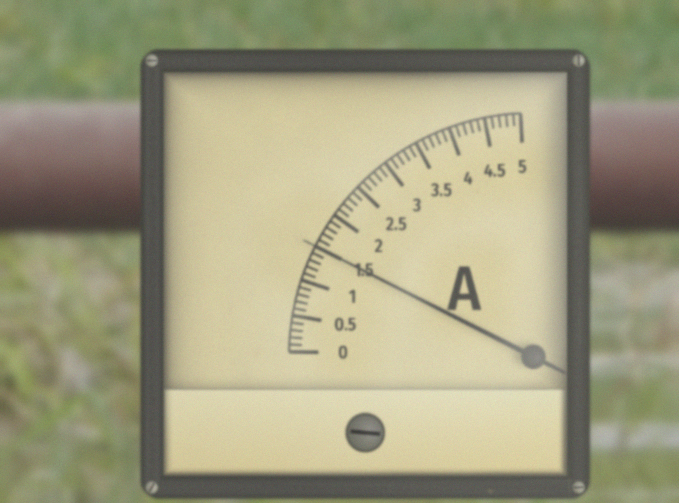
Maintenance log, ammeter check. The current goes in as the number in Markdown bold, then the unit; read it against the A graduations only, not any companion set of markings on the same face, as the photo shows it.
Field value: **1.5** A
